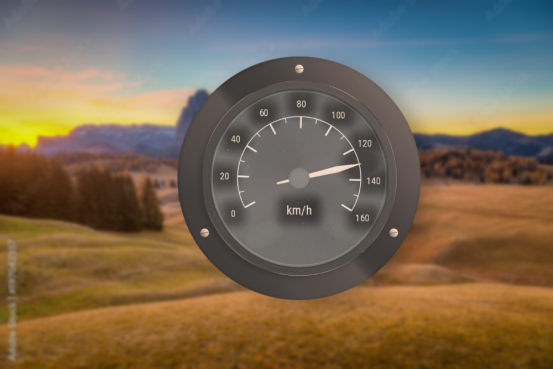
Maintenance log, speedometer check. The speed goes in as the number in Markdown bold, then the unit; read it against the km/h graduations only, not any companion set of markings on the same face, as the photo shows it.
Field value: **130** km/h
